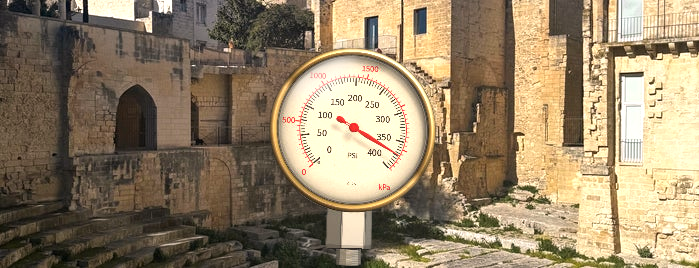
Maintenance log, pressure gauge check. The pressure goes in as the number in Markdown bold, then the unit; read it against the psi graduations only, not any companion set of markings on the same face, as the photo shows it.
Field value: **375** psi
